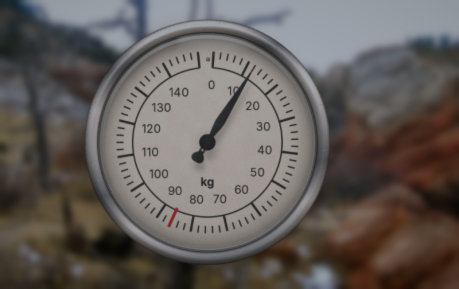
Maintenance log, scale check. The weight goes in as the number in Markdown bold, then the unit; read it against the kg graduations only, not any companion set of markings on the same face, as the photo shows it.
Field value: **12** kg
